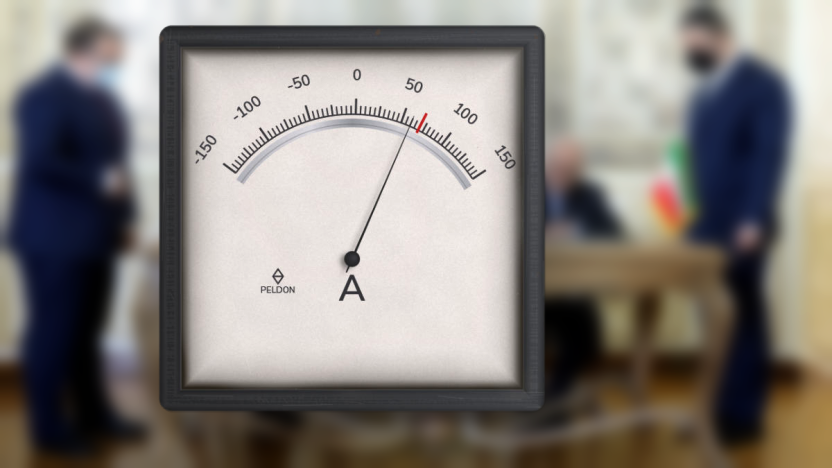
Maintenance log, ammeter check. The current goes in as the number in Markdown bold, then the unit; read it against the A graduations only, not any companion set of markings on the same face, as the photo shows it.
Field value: **60** A
